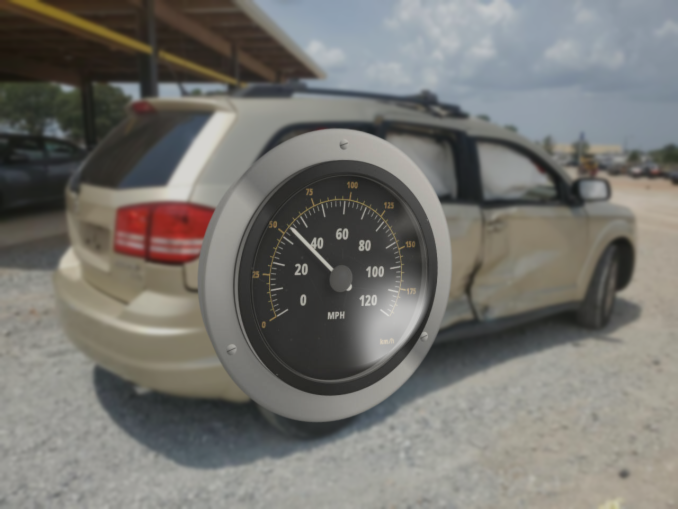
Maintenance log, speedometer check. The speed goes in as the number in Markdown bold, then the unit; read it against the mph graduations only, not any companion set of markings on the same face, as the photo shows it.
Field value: **34** mph
